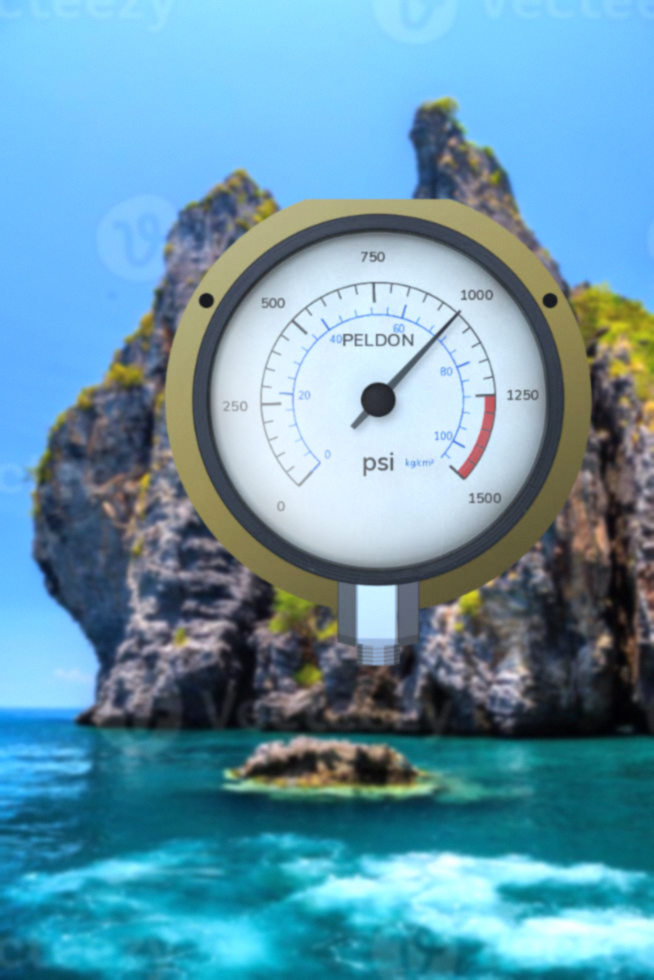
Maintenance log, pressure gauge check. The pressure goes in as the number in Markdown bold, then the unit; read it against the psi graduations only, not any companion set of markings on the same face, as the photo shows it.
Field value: **1000** psi
